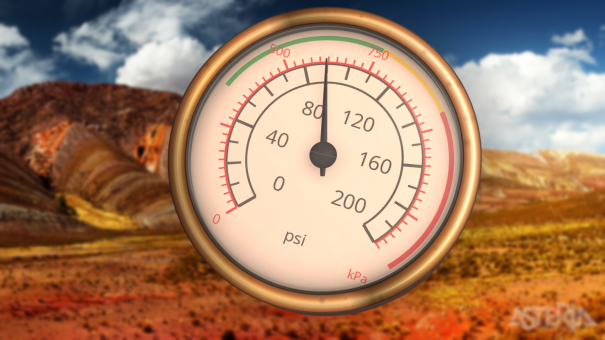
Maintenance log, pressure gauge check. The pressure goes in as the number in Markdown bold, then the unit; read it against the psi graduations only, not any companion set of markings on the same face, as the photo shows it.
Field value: **90** psi
